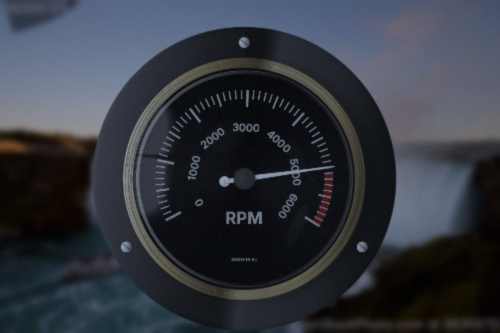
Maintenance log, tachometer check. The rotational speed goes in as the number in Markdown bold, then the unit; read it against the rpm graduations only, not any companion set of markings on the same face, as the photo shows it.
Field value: **5000** rpm
